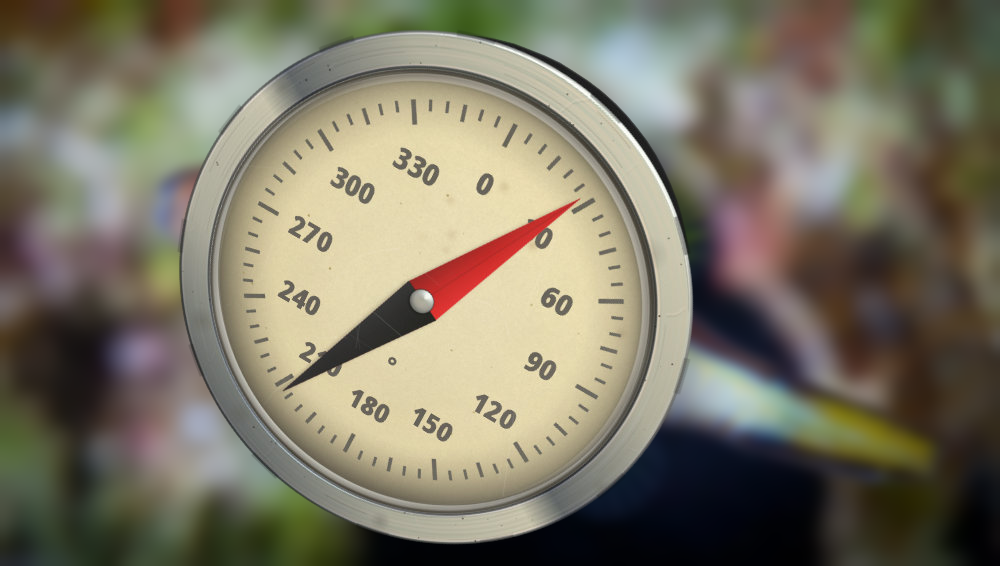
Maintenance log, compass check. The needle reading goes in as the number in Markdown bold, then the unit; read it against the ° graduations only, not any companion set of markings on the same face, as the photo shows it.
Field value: **27.5** °
